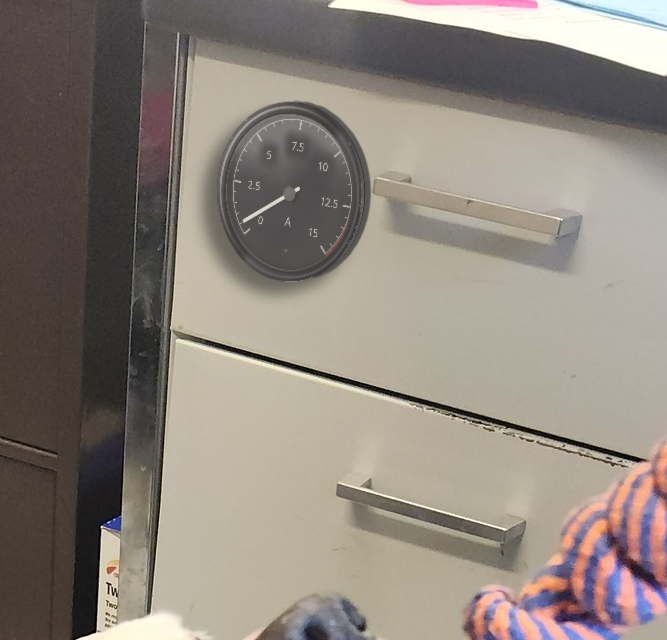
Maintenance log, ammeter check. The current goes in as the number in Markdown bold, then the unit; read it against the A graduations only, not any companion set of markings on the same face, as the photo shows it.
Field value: **0.5** A
